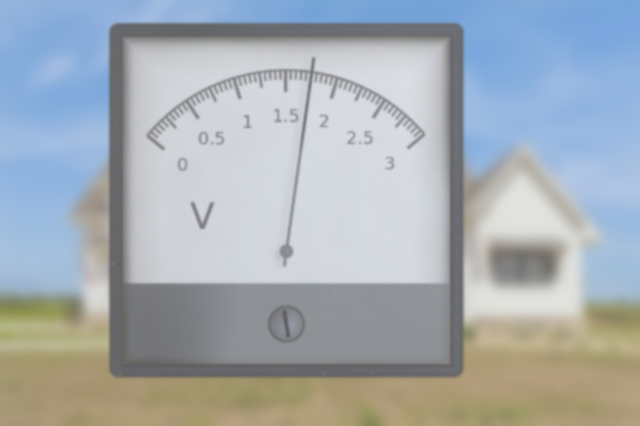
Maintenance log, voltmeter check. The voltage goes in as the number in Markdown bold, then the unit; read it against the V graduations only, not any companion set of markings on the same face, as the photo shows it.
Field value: **1.75** V
